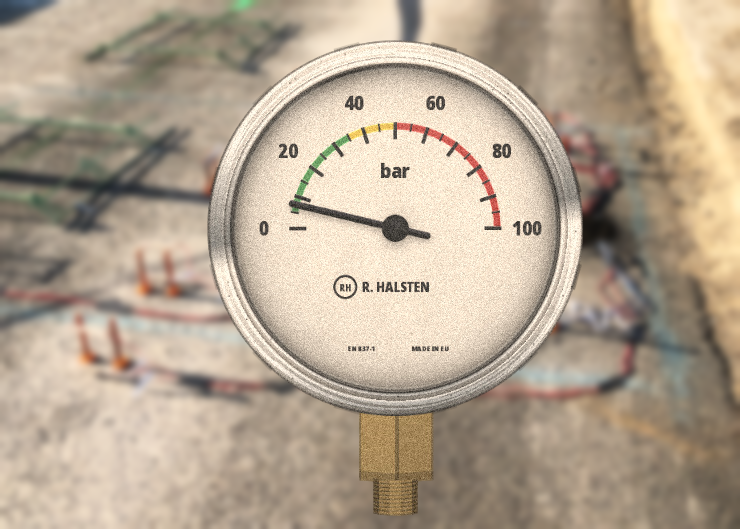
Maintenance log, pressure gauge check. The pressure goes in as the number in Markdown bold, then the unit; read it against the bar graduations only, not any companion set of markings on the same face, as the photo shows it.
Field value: **7.5** bar
